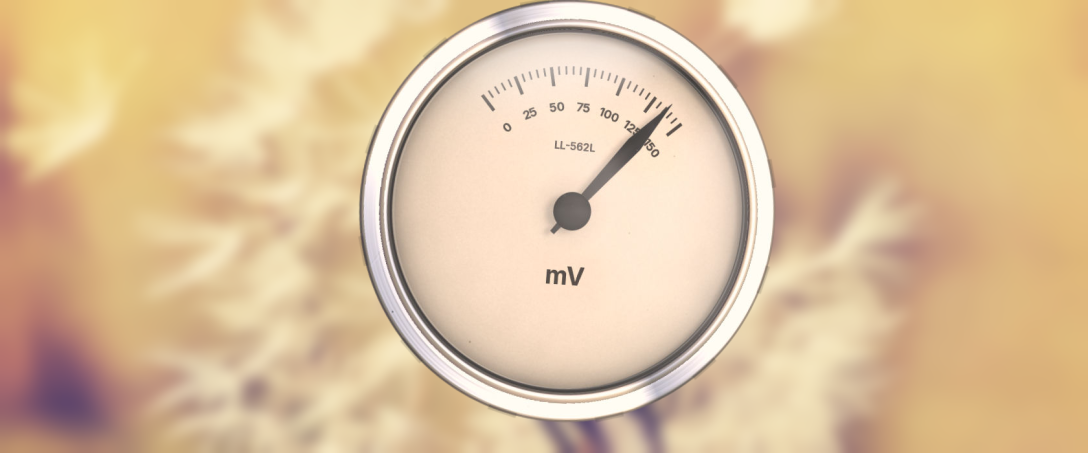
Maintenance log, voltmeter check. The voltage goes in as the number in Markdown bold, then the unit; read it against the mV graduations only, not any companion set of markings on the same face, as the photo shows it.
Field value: **135** mV
